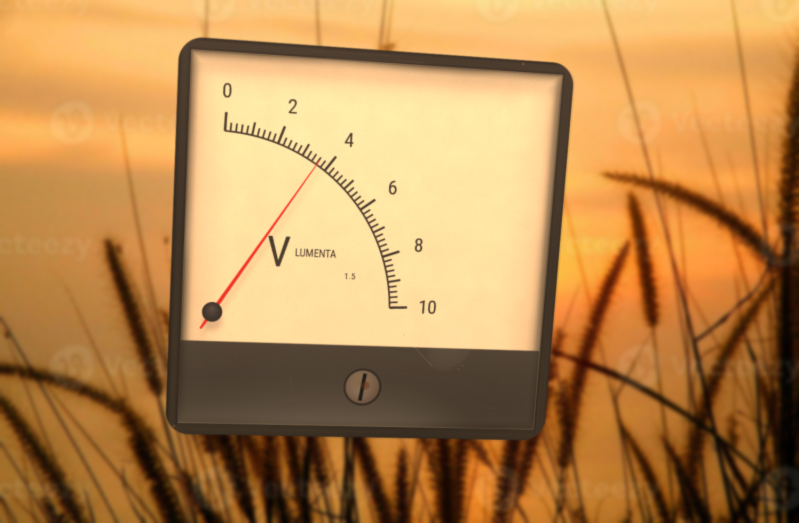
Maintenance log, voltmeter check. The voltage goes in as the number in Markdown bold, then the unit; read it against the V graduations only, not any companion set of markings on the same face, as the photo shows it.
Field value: **3.6** V
